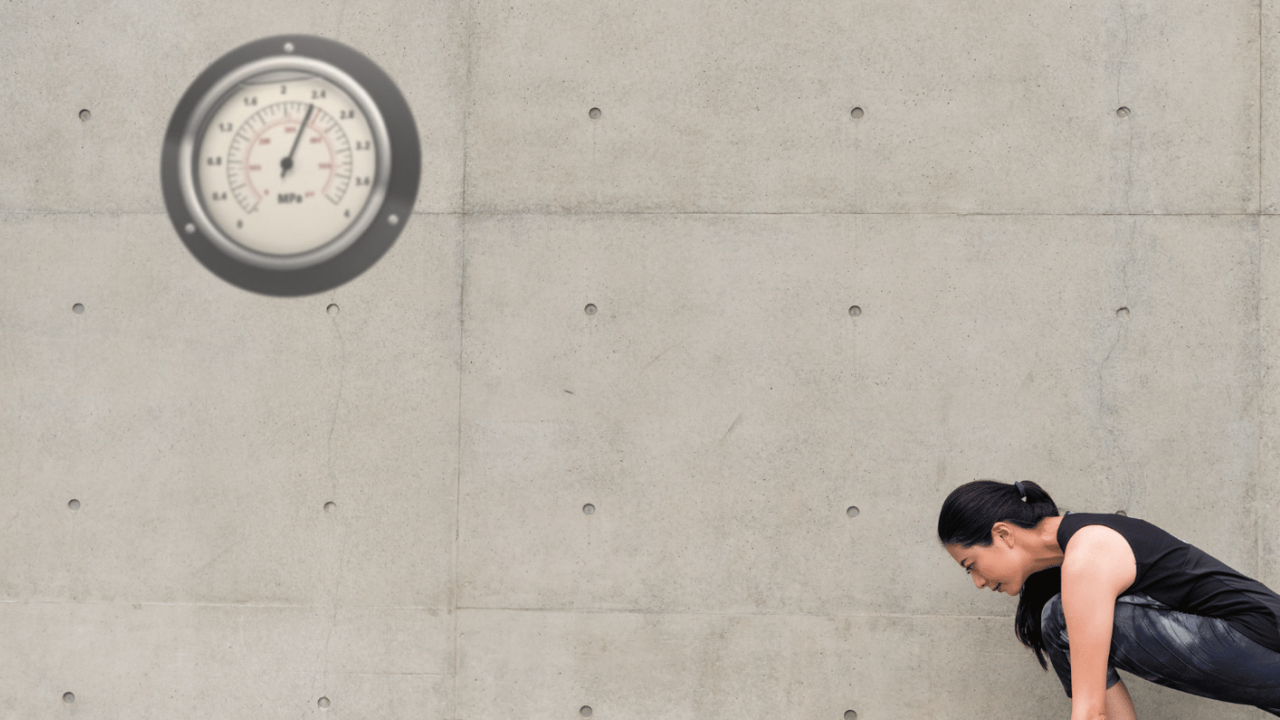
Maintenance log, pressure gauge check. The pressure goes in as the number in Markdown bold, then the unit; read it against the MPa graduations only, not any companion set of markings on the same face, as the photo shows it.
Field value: **2.4** MPa
